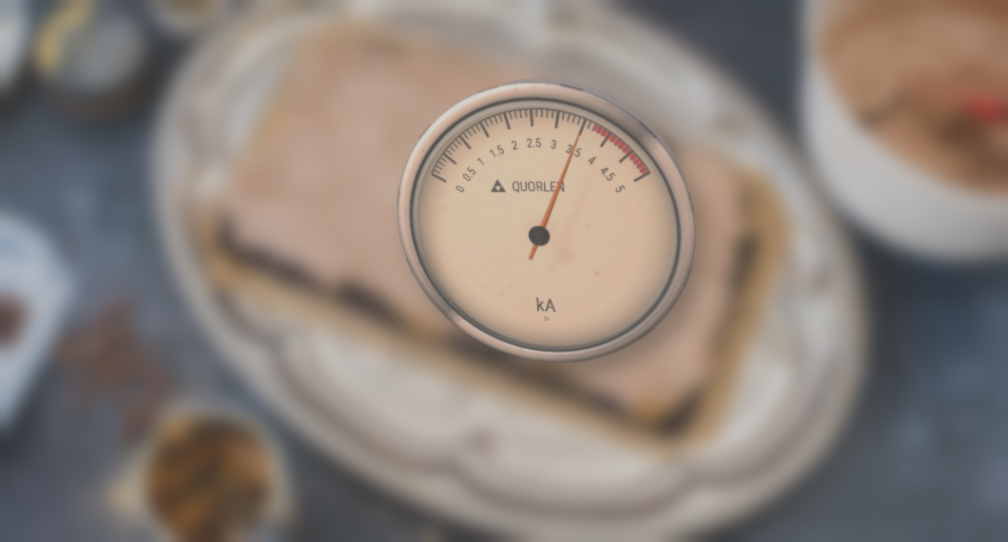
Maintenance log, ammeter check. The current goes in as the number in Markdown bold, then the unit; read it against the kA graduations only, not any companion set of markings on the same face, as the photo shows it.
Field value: **3.5** kA
